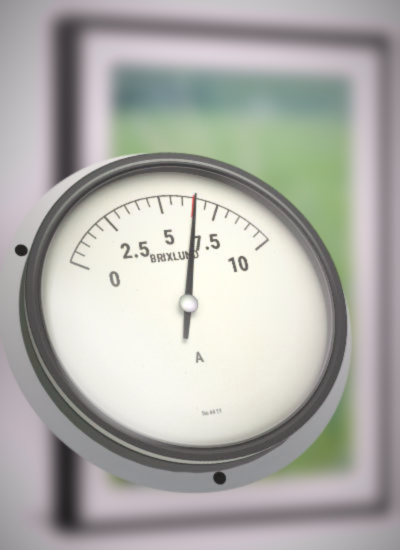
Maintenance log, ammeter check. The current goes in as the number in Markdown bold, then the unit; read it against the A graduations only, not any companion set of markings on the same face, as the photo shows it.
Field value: **6.5** A
